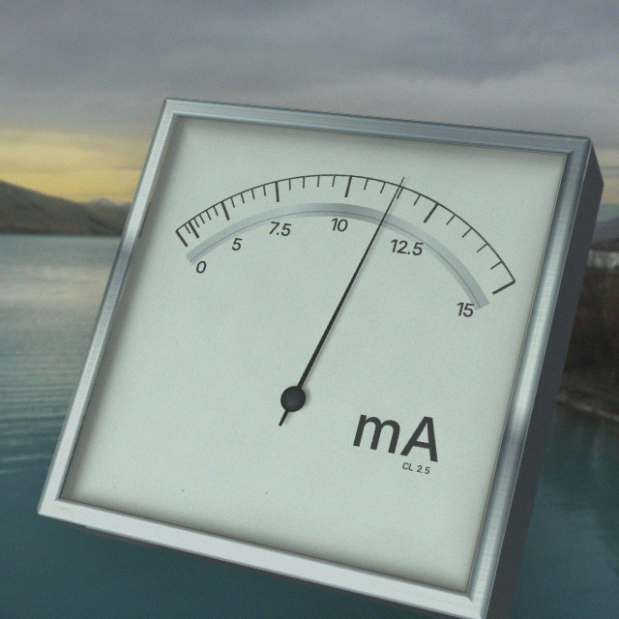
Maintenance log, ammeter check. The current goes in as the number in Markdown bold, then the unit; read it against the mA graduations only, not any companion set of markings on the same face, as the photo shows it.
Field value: **11.5** mA
